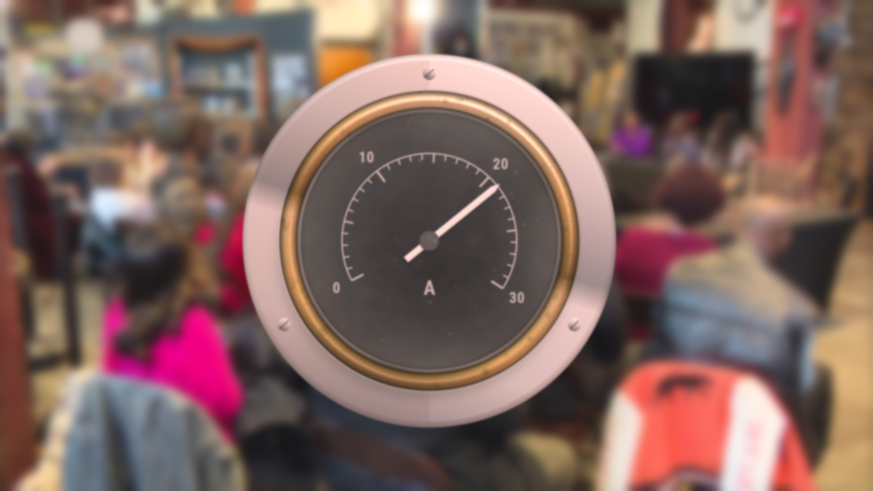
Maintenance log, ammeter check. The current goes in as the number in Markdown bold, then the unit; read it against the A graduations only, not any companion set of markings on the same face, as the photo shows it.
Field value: **21** A
